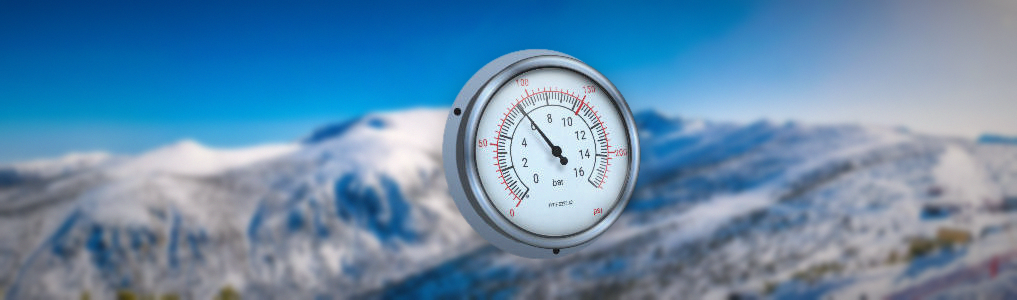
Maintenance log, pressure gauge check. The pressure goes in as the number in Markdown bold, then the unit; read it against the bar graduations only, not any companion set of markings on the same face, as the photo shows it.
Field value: **6** bar
